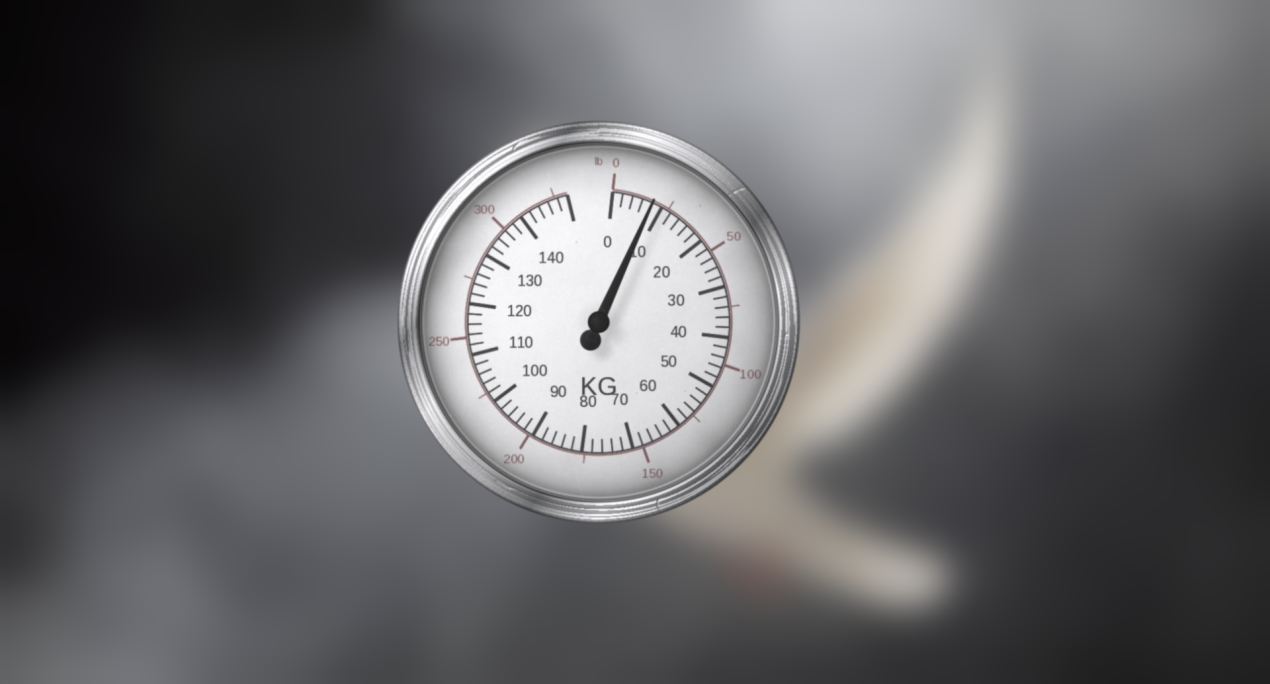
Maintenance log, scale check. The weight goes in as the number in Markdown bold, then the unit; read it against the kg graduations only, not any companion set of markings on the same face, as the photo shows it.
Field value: **8** kg
